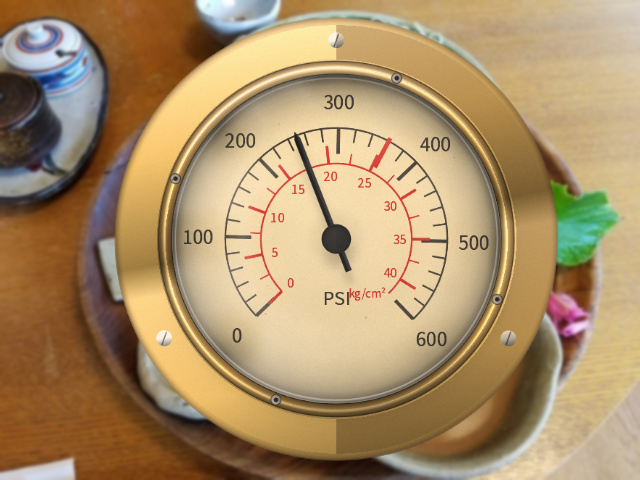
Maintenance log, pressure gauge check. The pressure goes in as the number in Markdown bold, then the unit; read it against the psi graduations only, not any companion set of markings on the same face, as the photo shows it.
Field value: **250** psi
